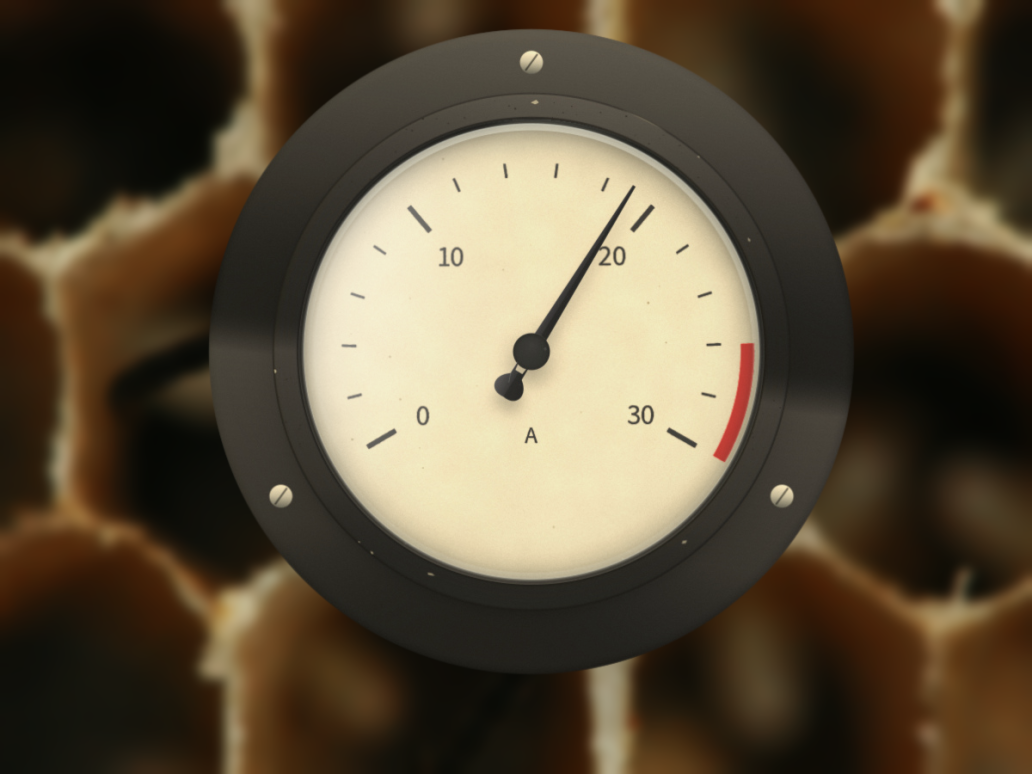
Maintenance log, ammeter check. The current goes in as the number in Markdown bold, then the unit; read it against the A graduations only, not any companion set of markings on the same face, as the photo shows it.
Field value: **19** A
